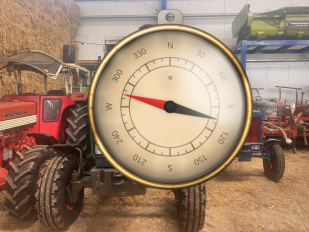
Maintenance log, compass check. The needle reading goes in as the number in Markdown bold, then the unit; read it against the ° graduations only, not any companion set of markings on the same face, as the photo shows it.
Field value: **285** °
